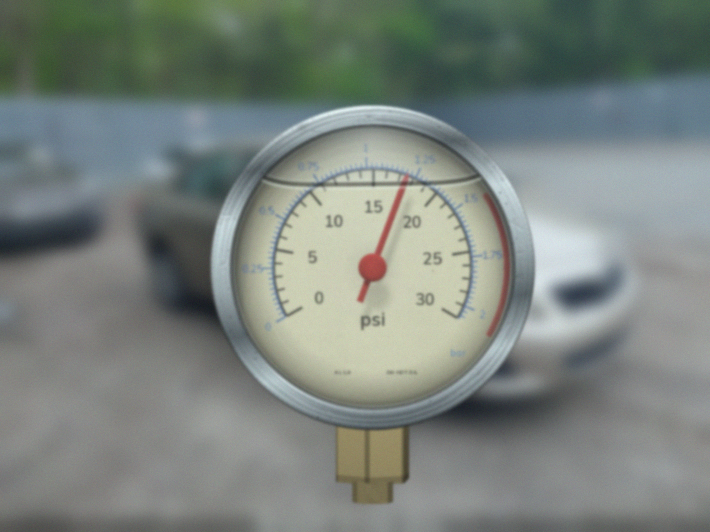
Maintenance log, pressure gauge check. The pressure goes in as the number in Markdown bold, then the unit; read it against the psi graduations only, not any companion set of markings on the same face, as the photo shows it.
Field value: **17.5** psi
